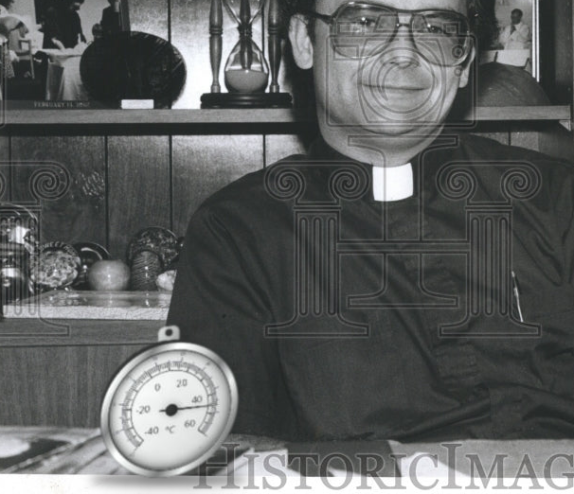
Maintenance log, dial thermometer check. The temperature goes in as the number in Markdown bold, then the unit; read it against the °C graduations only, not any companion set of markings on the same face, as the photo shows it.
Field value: **45** °C
